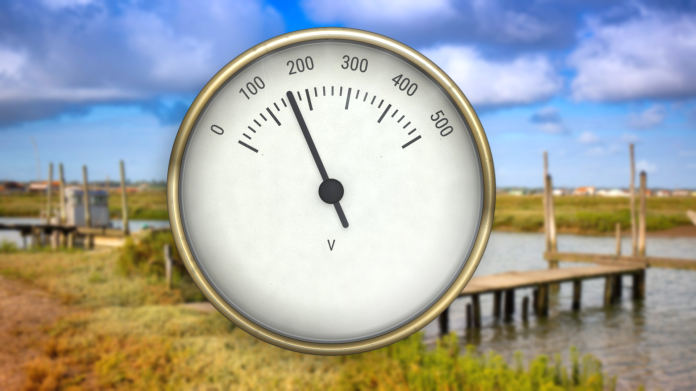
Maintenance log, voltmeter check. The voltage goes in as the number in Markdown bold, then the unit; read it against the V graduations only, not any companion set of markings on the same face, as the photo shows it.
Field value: **160** V
